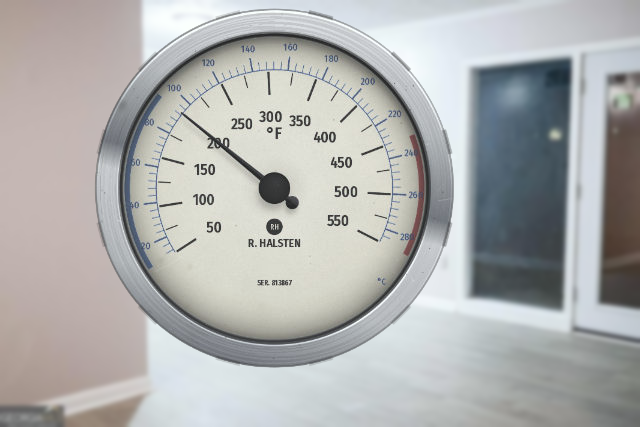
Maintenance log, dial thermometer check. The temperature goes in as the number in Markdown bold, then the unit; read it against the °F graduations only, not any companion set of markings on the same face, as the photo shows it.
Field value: **200** °F
